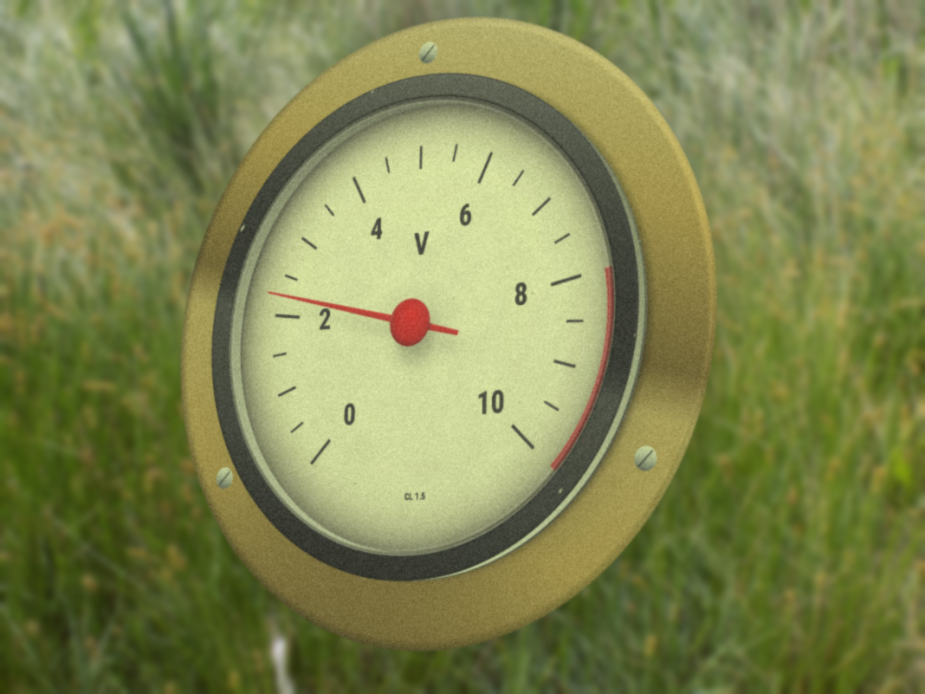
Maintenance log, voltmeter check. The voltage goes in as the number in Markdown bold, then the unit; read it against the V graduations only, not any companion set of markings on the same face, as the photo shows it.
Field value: **2.25** V
